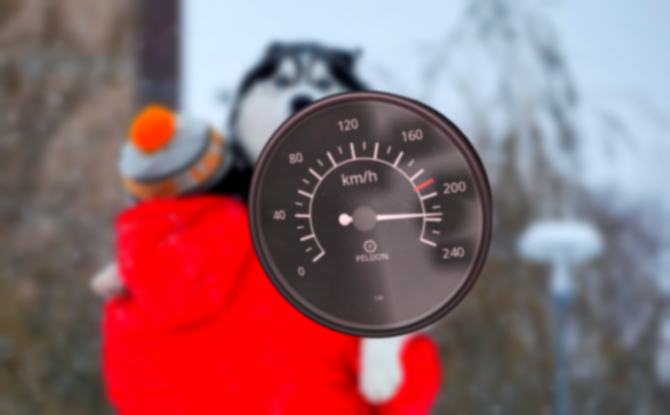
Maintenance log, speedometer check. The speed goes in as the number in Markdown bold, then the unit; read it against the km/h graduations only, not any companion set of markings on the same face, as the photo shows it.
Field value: **215** km/h
